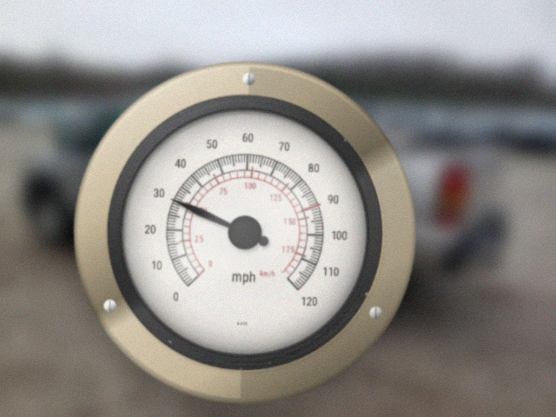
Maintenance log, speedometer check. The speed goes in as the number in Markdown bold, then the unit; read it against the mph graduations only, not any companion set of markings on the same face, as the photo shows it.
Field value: **30** mph
